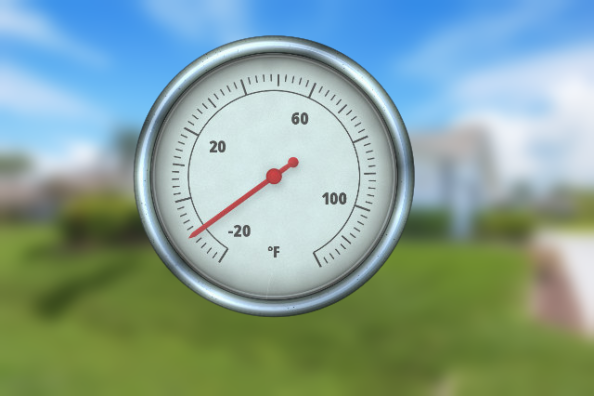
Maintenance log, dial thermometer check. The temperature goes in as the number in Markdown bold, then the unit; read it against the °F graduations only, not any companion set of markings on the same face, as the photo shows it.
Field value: **-10** °F
